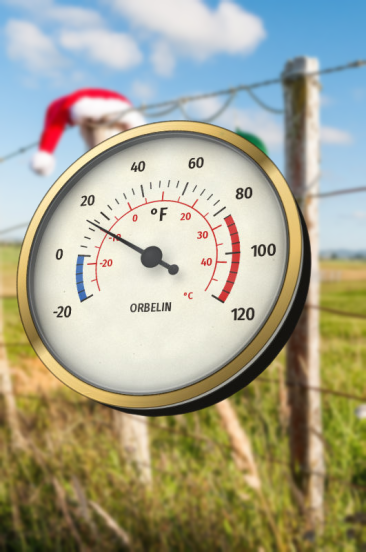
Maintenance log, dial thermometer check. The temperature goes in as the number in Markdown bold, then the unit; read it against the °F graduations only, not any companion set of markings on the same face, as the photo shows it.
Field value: **14** °F
